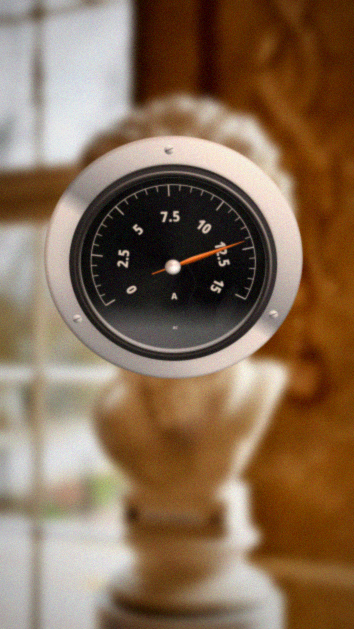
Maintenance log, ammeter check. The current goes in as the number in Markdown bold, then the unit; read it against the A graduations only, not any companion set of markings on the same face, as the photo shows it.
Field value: **12** A
